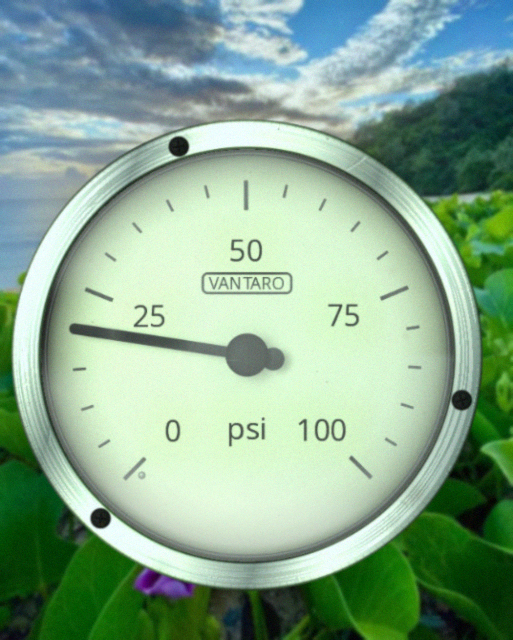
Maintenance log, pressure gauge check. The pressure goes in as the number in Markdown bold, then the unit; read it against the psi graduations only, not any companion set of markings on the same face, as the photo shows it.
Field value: **20** psi
